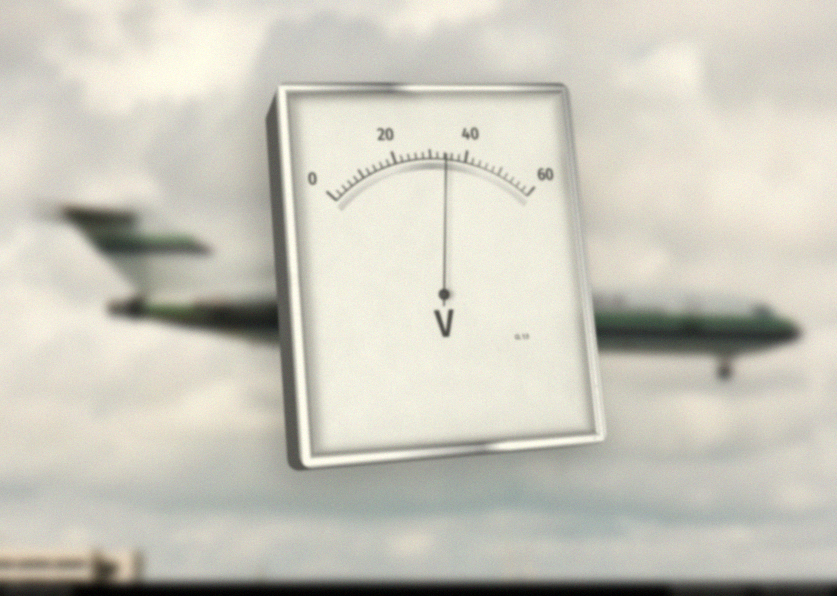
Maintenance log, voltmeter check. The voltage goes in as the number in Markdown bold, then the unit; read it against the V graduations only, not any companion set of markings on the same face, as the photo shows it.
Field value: **34** V
